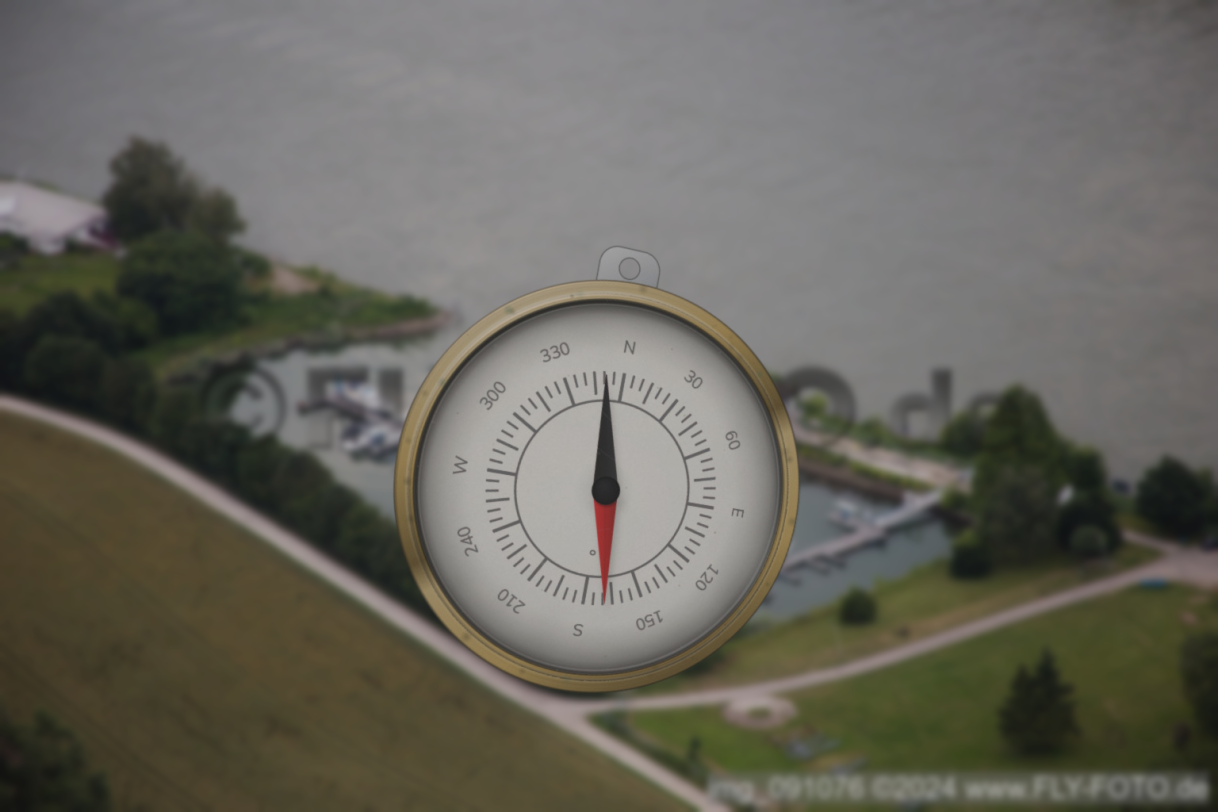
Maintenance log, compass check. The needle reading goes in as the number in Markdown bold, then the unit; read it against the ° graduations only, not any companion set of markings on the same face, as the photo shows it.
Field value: **170** °
